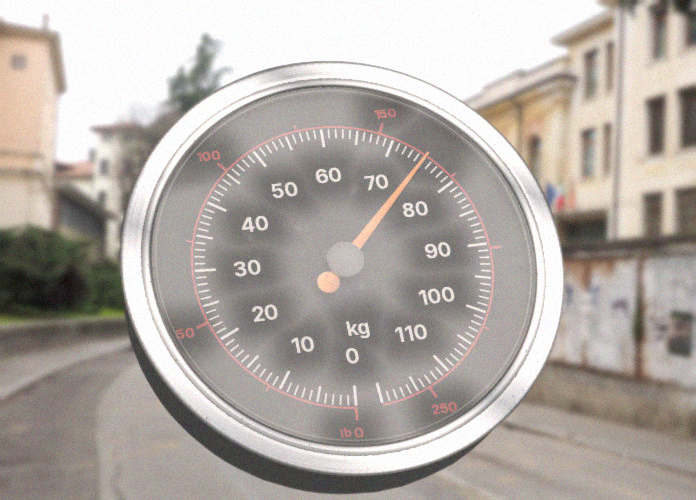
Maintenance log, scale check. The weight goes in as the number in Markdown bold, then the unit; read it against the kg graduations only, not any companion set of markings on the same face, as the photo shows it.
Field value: **75** kg
